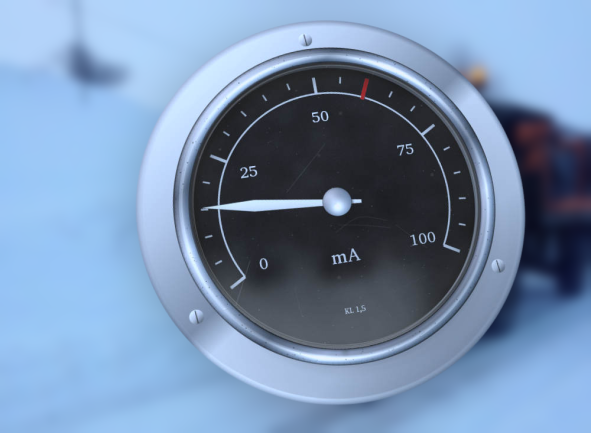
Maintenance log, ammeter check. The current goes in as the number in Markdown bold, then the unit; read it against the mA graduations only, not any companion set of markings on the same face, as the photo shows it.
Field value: **15** mA
